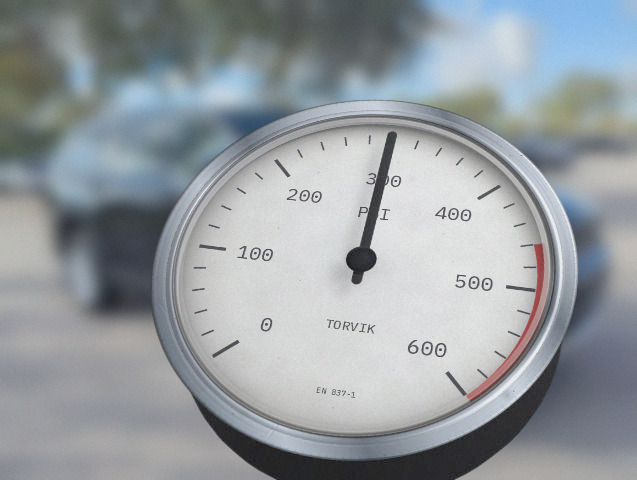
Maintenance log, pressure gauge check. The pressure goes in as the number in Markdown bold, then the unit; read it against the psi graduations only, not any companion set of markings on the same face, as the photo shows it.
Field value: **300** psi
